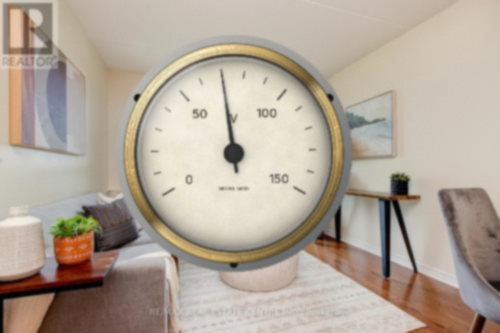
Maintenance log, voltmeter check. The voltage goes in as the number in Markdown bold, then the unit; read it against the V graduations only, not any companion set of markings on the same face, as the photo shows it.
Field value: **70** V
